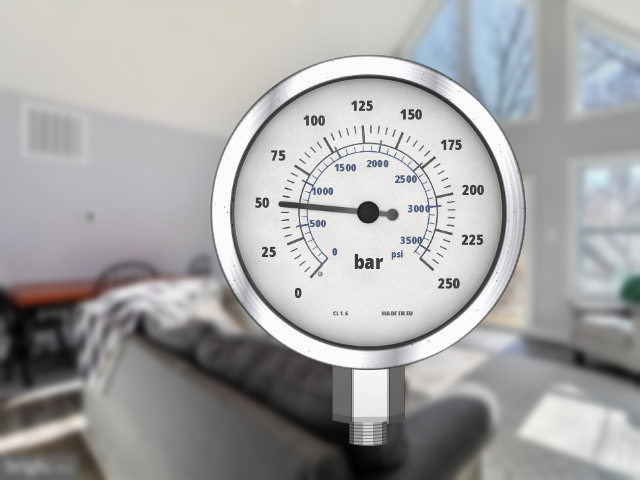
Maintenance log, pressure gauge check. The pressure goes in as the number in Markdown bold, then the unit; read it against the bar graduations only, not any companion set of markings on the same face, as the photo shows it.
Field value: **50** bar
